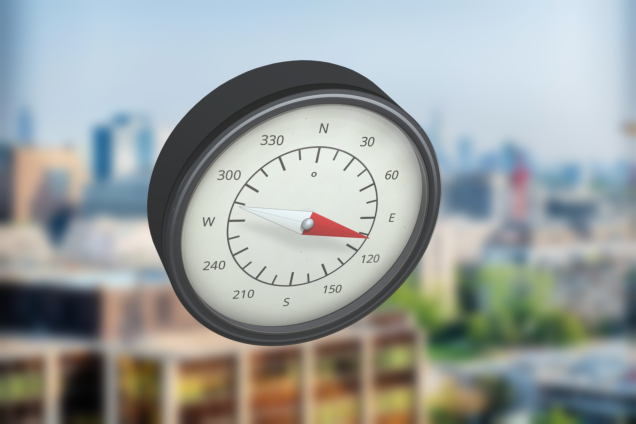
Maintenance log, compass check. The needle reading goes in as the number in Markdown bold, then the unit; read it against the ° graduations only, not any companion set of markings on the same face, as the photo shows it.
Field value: **105** °
